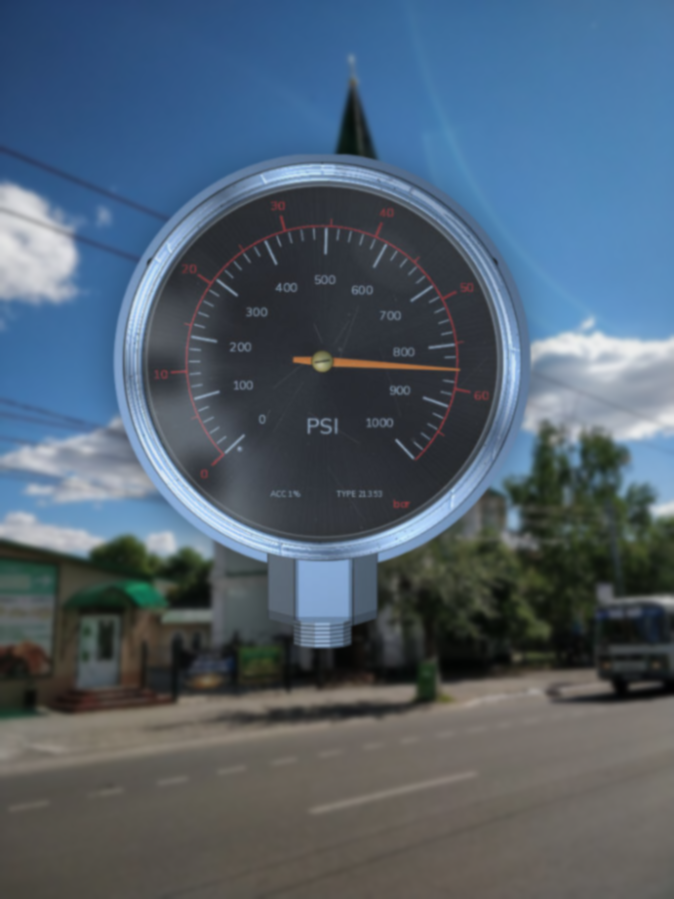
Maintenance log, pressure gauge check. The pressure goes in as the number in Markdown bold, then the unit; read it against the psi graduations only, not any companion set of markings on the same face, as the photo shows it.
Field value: **840** psi
